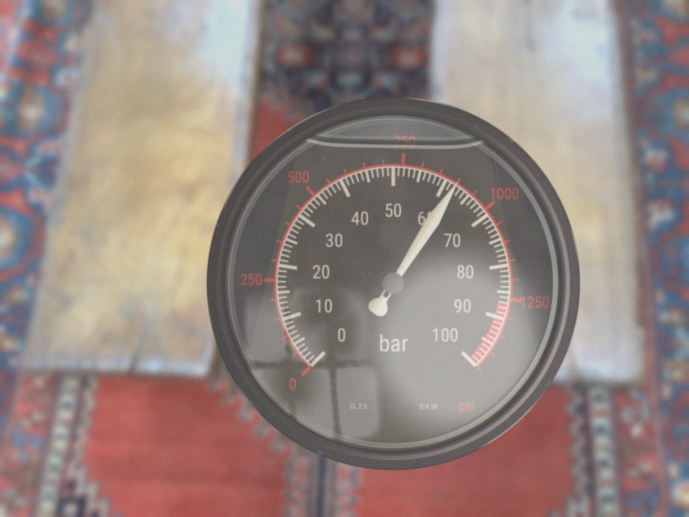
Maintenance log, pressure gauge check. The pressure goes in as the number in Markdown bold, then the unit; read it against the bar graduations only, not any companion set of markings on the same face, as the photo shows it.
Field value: **62** bar
